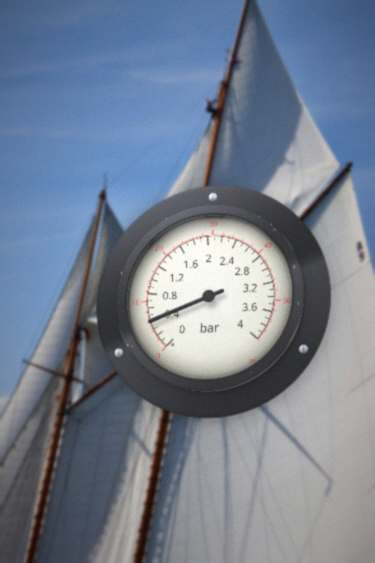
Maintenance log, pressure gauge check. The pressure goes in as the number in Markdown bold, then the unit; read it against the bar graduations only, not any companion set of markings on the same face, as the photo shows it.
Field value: **0.4** bar
